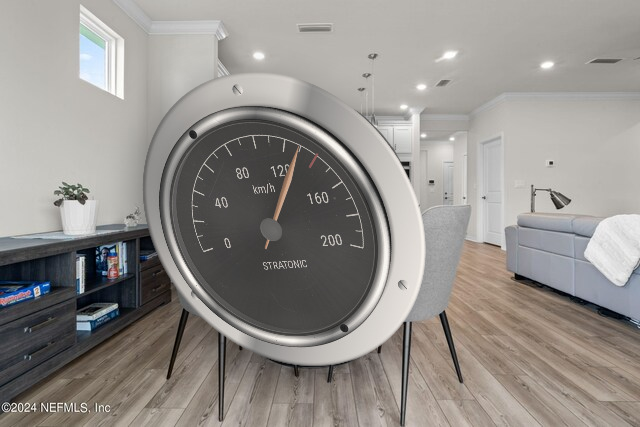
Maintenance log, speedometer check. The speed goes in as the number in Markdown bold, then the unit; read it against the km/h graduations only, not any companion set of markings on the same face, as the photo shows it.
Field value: **130** km/h
